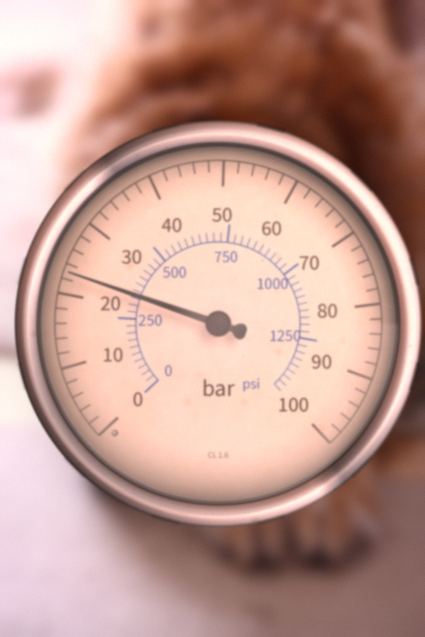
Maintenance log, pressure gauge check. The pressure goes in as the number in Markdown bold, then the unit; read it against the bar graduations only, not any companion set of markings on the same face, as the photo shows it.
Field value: **23** bar
